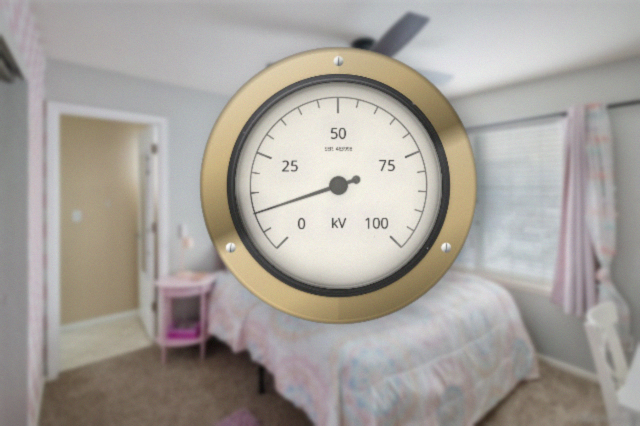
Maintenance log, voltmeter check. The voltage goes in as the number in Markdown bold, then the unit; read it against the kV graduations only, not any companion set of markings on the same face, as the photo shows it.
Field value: **10** kV
